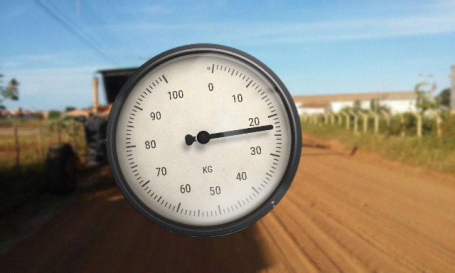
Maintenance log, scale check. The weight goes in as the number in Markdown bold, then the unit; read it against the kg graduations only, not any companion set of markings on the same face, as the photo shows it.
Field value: **23** kg
